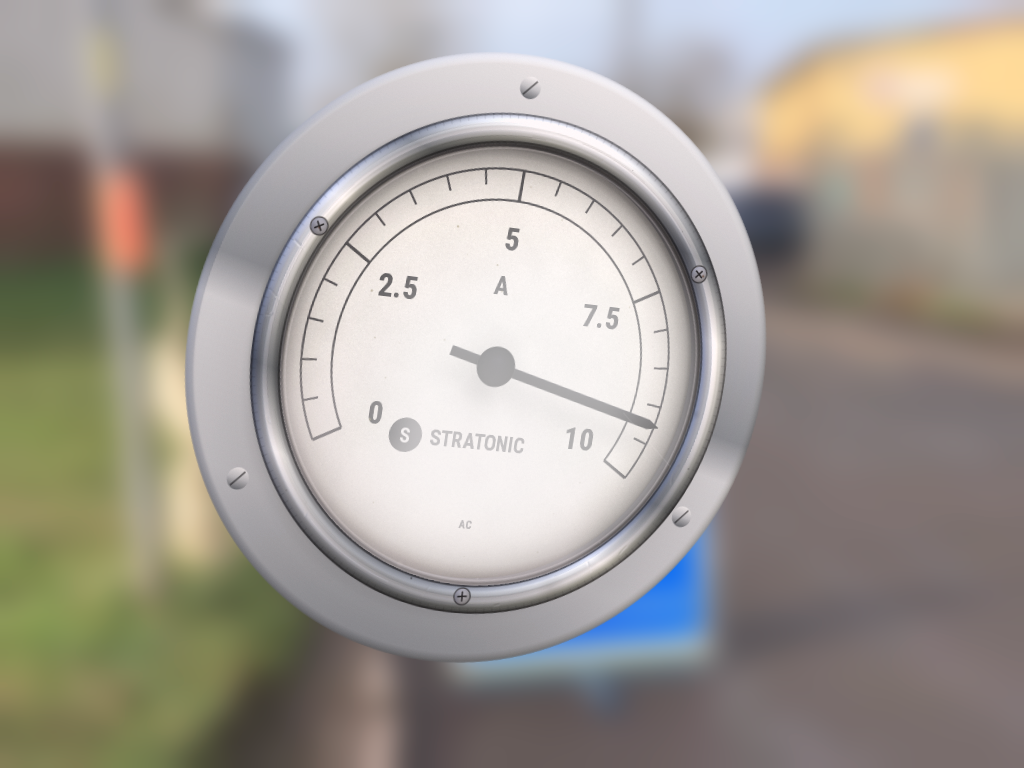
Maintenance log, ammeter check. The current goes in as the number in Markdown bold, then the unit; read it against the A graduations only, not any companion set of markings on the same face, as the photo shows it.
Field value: **9.25** A
